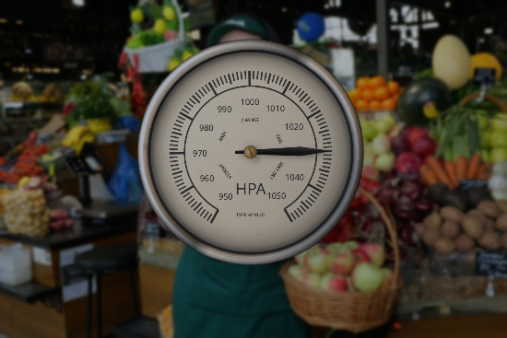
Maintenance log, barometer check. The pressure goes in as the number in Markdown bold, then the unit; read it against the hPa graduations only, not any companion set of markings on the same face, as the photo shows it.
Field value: **1030** hPa
